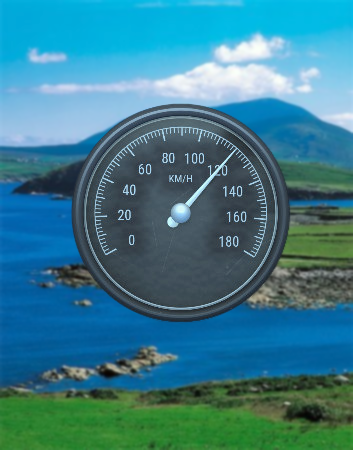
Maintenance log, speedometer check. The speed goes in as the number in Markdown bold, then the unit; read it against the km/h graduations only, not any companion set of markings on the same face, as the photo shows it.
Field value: **120** km/h
